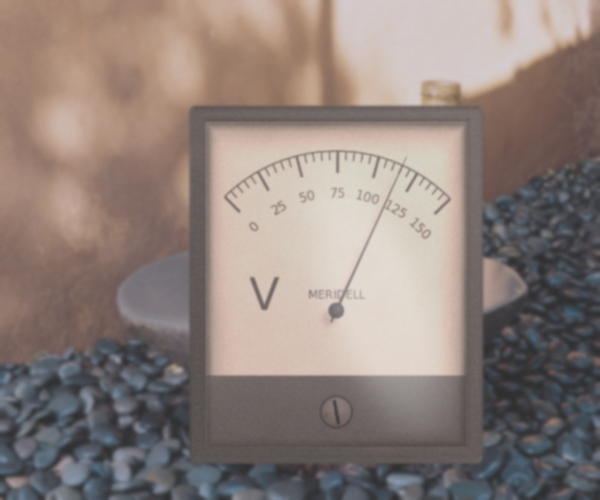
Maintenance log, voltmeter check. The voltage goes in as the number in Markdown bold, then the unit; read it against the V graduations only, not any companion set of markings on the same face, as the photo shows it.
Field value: **115** V
